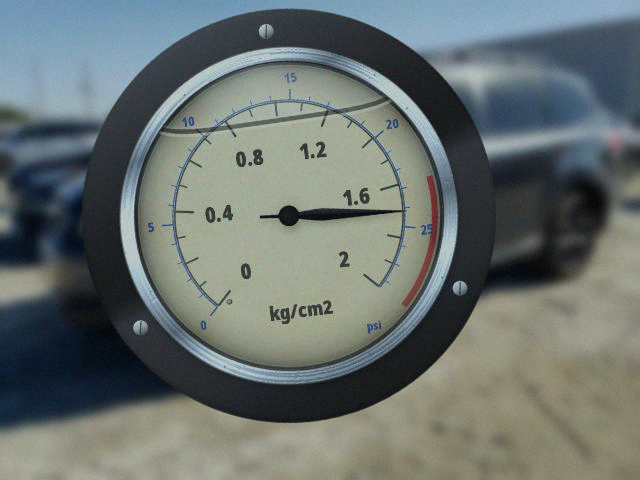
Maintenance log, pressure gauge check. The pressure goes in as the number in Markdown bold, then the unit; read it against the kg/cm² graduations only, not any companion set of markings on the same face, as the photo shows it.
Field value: **1.7** kg/cm²
